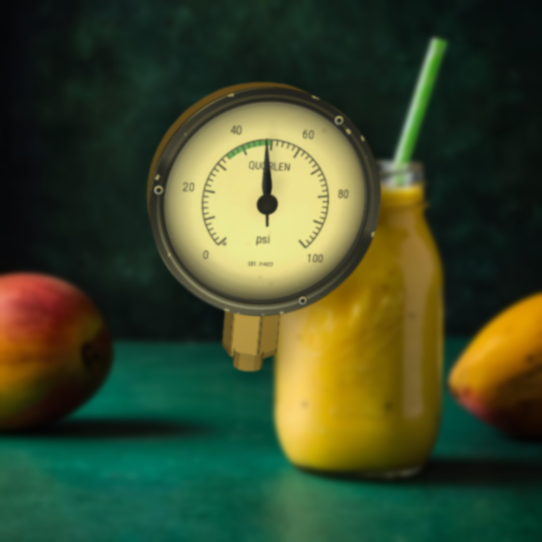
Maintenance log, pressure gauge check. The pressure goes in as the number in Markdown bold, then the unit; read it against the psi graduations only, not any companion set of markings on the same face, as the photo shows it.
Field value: **48** psi
